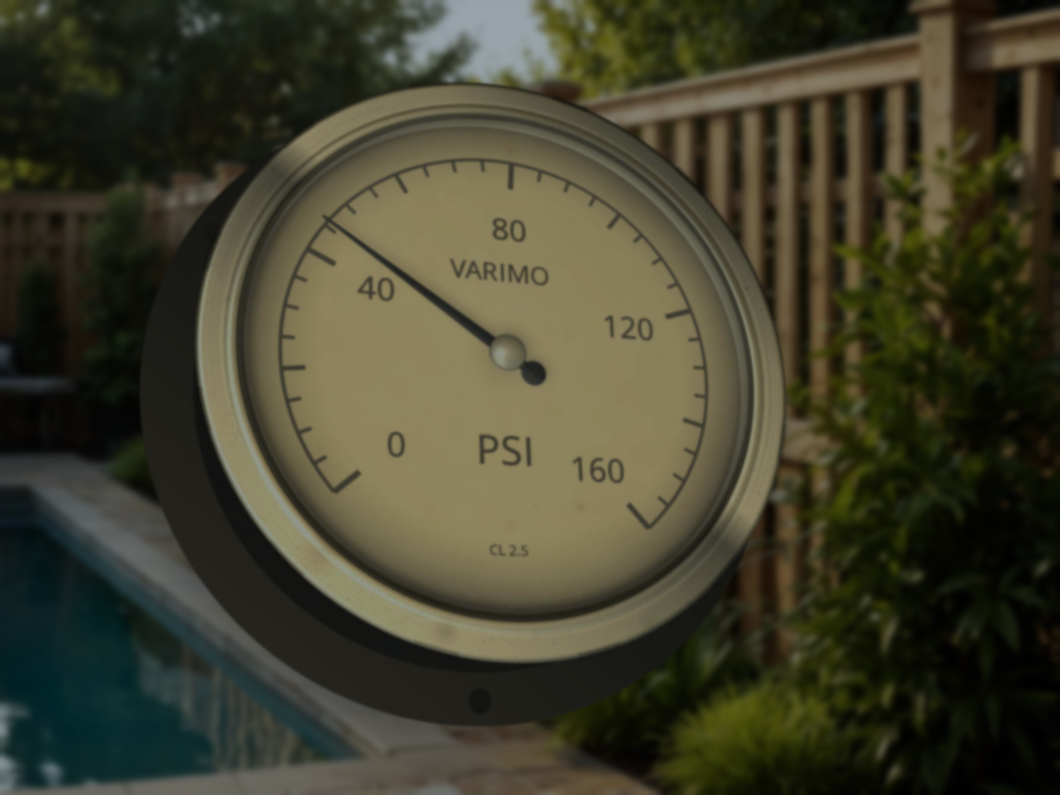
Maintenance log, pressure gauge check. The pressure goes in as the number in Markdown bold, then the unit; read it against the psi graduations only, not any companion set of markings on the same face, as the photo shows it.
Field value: **45** psi
